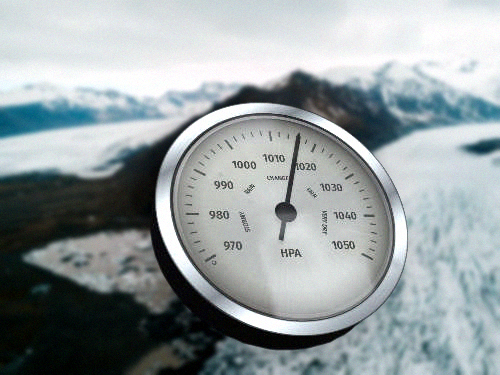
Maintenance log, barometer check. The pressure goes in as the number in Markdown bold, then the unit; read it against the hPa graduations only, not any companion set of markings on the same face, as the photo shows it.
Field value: **1016** hPa
